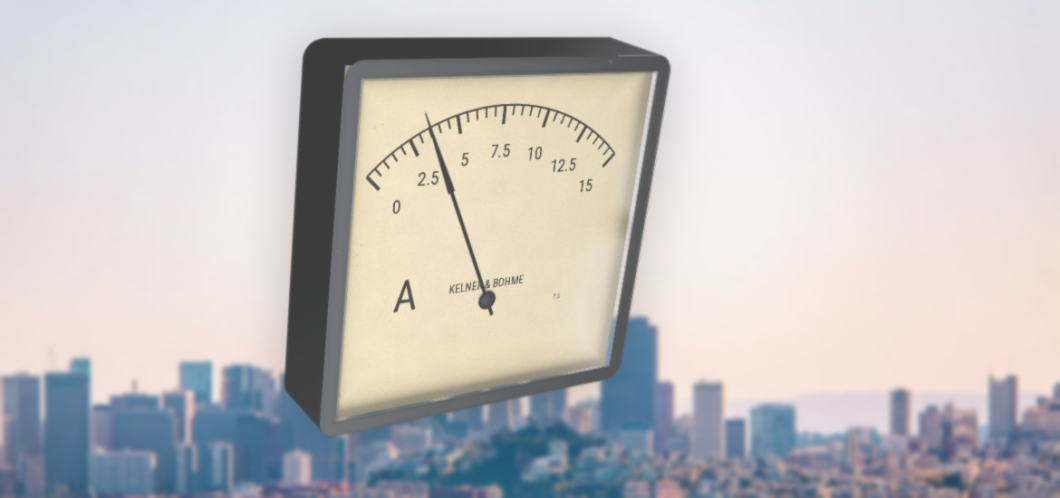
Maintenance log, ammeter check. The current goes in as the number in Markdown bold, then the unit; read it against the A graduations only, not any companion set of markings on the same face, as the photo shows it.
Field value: **3.5** A
